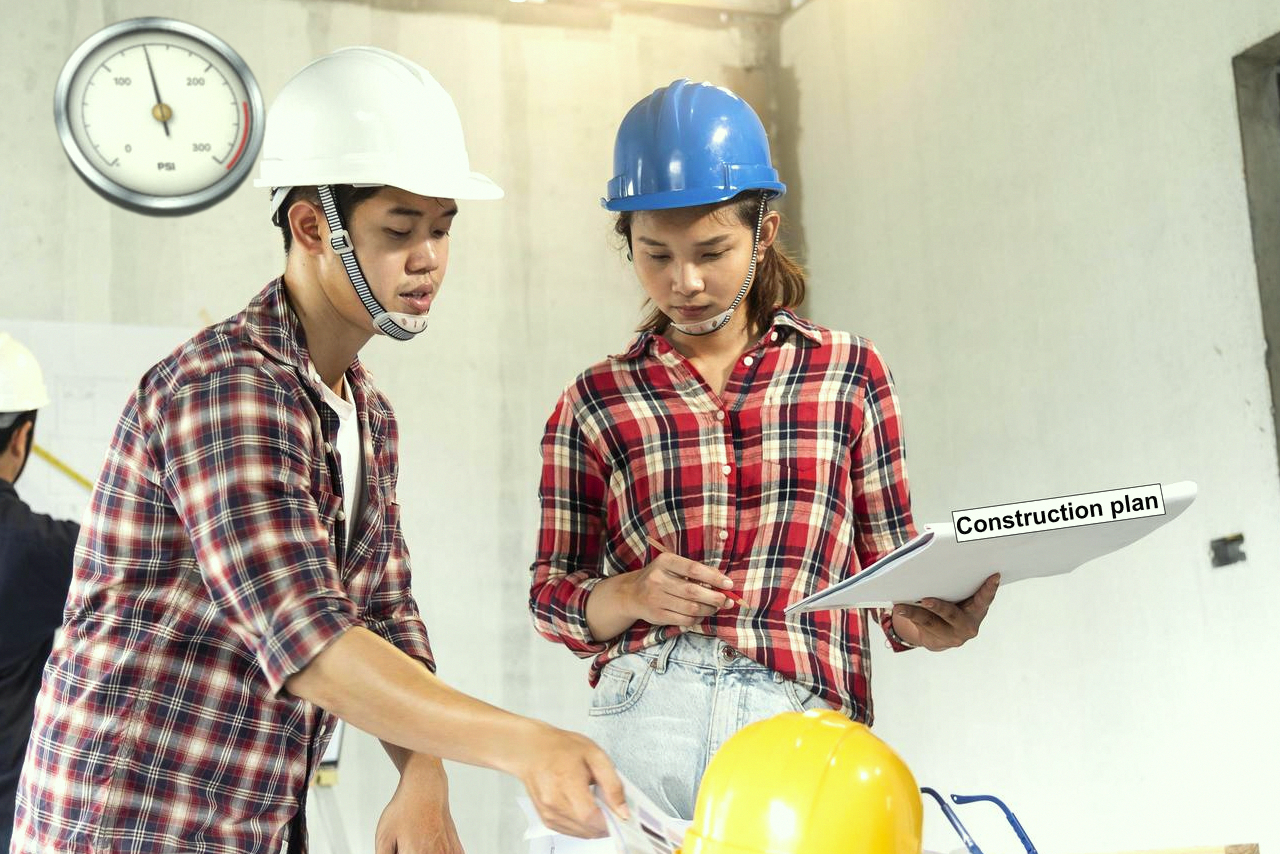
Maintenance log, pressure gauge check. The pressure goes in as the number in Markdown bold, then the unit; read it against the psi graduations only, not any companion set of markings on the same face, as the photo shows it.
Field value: **140** psi
